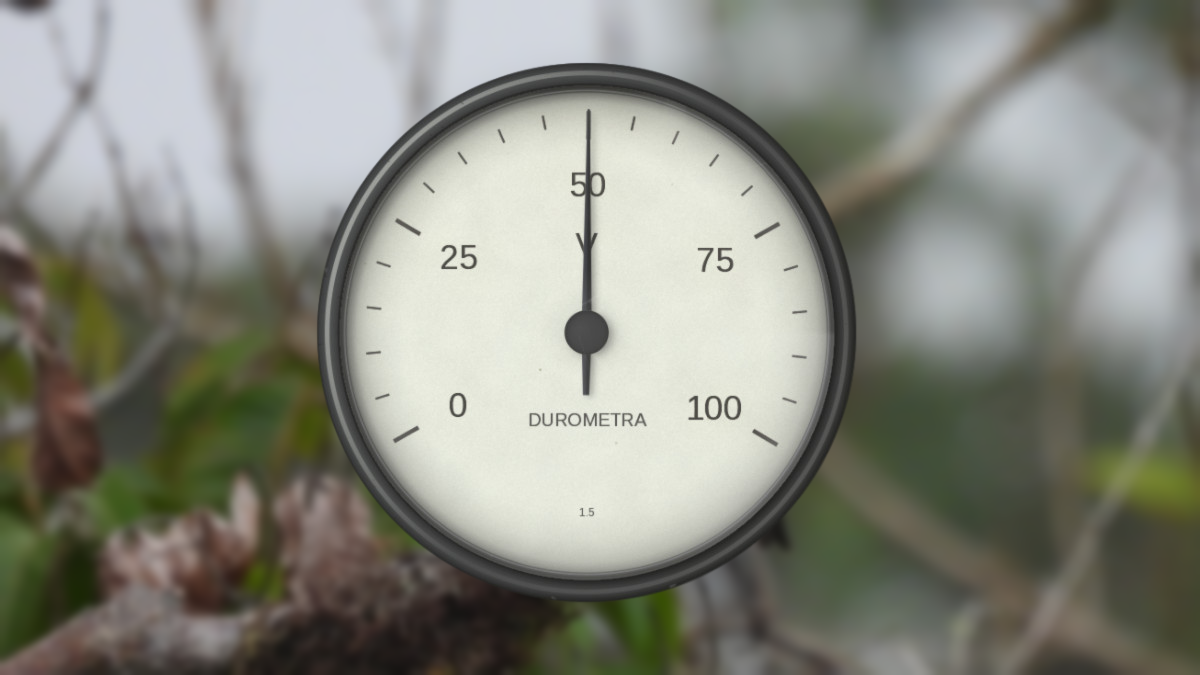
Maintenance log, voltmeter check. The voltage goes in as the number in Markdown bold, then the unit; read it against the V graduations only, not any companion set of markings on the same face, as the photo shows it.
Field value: **50** V
